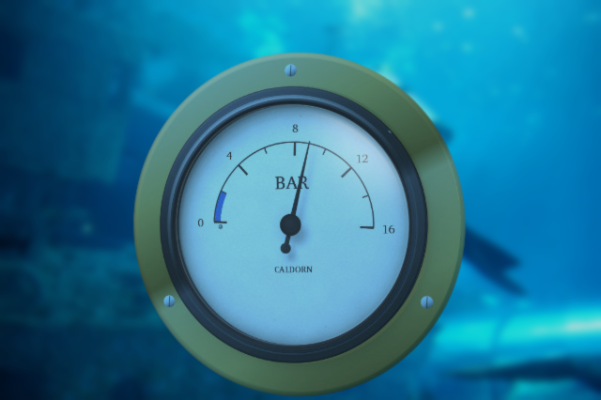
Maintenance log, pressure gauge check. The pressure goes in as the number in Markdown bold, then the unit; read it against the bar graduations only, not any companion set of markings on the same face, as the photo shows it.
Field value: **9** bar
